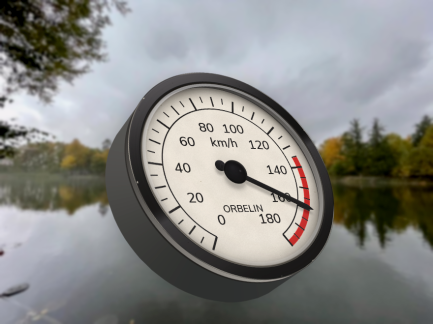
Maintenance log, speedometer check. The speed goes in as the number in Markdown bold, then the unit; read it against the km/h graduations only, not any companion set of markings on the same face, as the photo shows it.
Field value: **160** km/h
